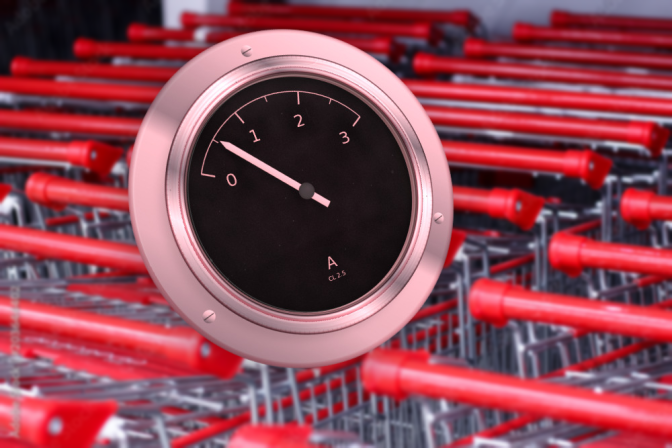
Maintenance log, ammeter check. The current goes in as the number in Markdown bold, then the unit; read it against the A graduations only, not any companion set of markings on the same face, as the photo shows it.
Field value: **0.5** A
